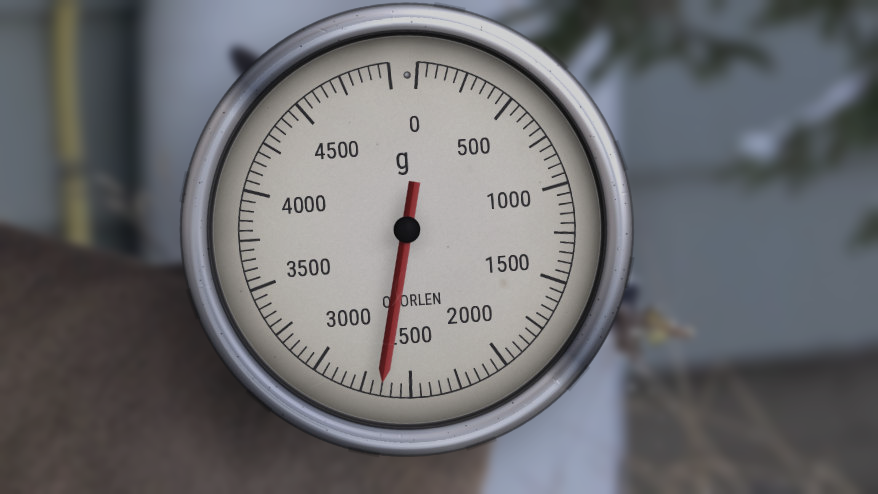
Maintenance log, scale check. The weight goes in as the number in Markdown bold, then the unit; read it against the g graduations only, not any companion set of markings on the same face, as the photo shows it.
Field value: **2650** g
